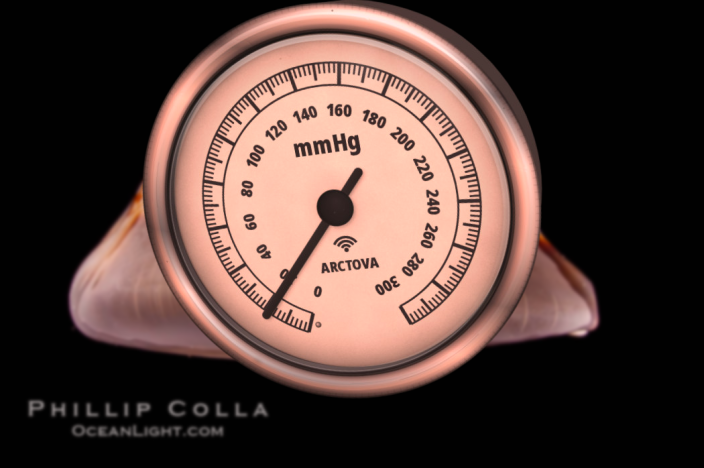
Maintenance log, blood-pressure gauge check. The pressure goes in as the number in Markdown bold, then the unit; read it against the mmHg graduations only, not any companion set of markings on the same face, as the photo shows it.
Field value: **18** mmHg
